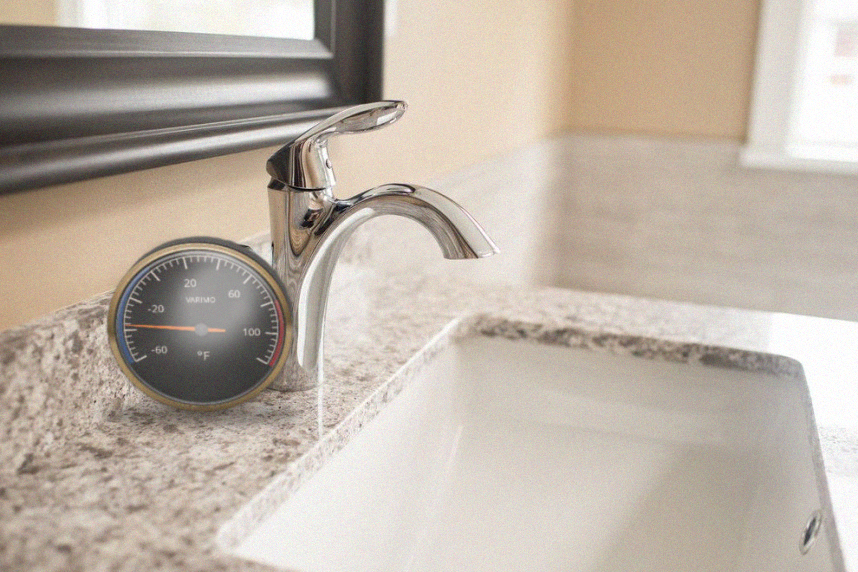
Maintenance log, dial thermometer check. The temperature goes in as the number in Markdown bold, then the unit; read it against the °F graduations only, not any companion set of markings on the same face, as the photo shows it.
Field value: **-36** °F
